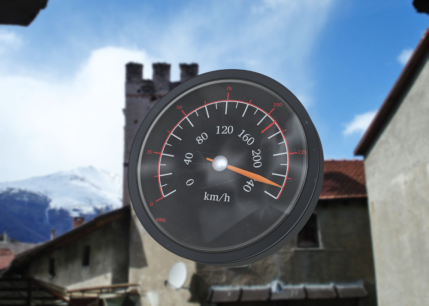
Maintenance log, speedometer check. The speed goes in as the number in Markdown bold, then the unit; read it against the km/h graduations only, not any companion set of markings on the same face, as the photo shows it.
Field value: **230** km/h
